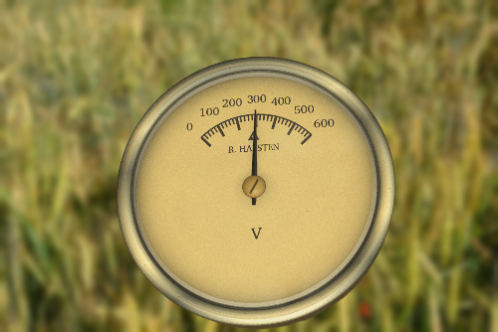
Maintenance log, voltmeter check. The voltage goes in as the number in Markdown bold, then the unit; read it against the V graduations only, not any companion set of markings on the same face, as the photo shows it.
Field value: **300** V
